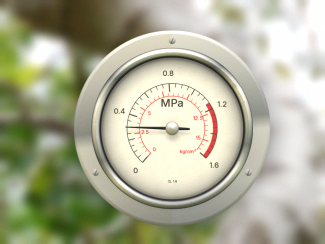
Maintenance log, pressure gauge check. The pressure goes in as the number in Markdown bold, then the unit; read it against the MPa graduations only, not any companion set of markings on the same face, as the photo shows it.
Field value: **0.3** MPa
